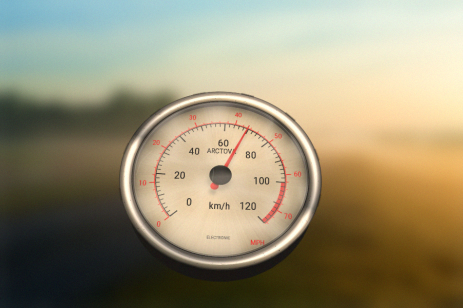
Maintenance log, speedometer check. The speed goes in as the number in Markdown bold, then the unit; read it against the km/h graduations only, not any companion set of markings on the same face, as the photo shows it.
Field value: **70** km/h
